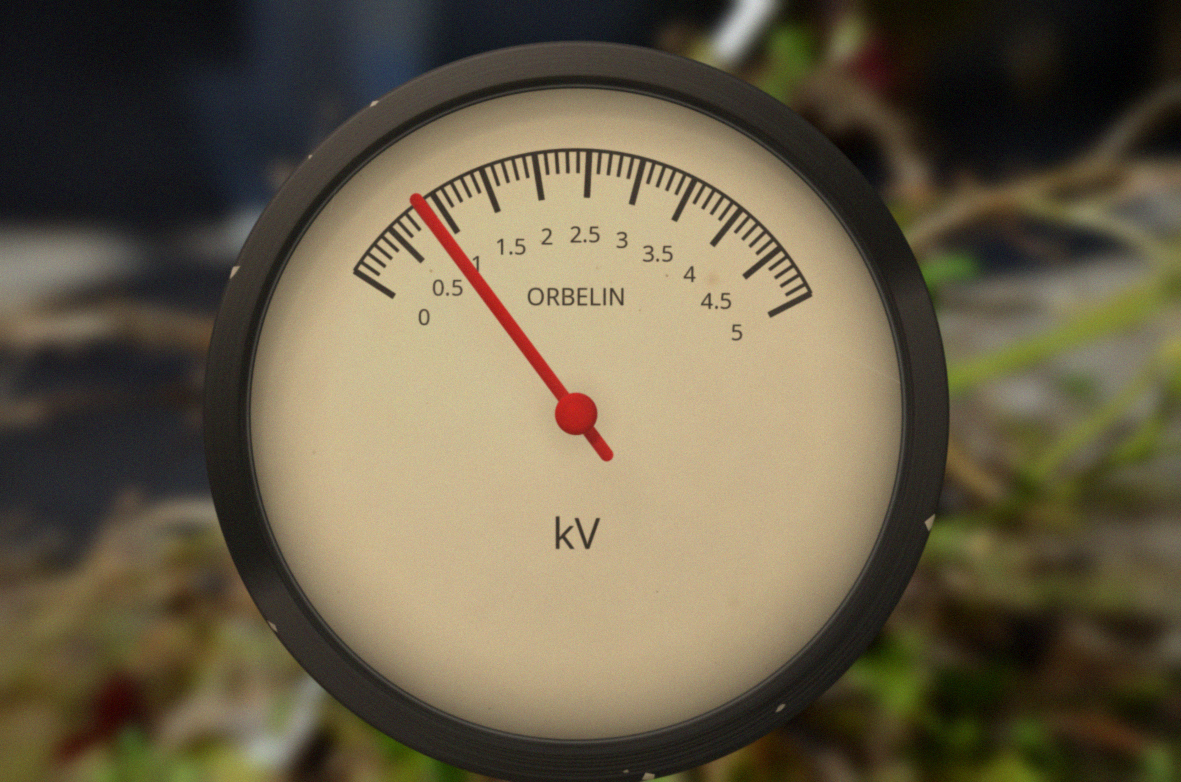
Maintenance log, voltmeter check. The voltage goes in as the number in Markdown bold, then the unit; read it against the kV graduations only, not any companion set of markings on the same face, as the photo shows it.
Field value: **0.85** kV
